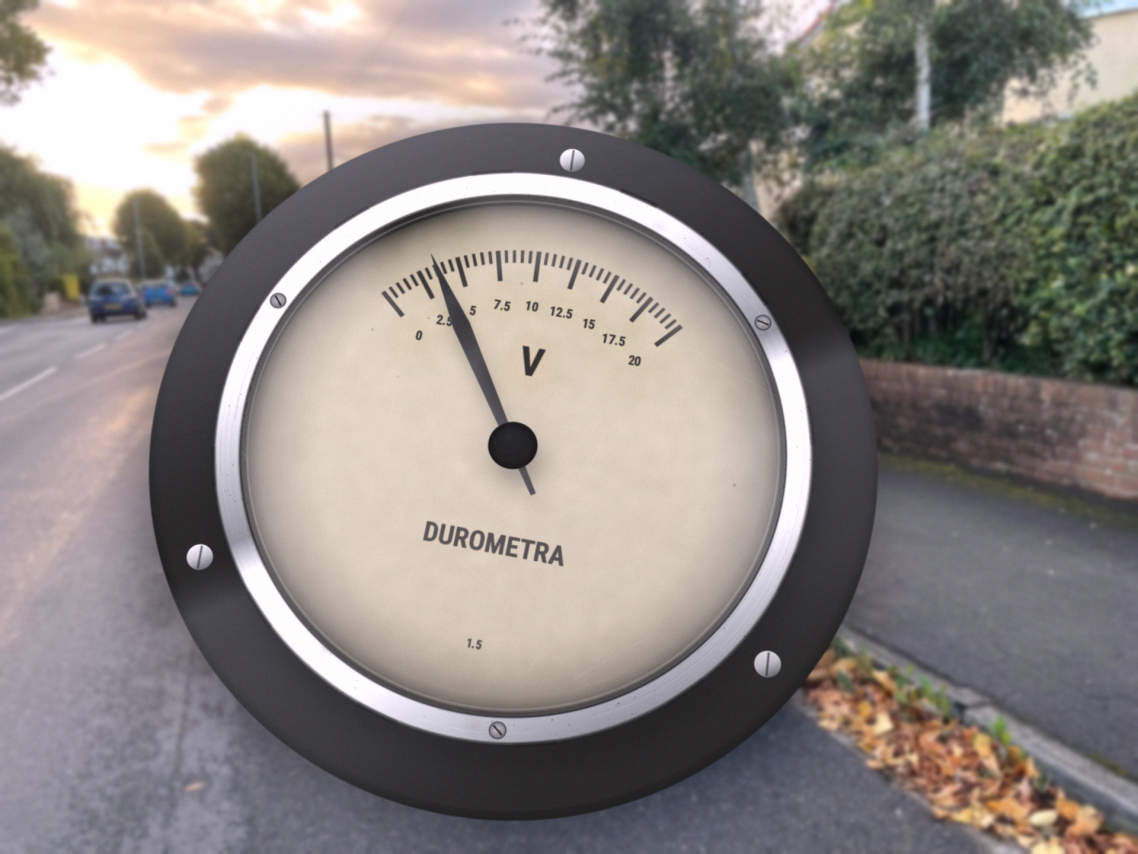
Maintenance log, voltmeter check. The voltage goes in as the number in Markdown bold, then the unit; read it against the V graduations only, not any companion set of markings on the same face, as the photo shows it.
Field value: **3.5** V
